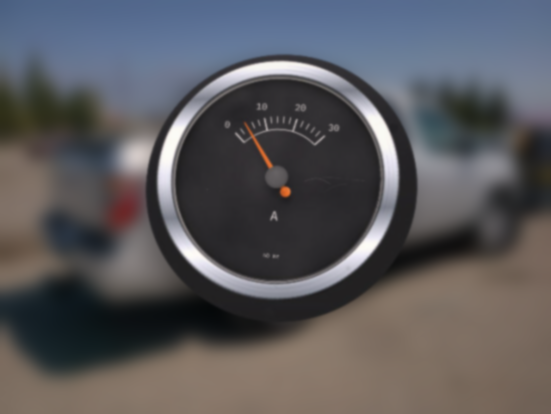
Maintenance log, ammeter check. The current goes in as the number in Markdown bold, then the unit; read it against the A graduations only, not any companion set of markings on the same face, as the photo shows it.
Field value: **4** A
